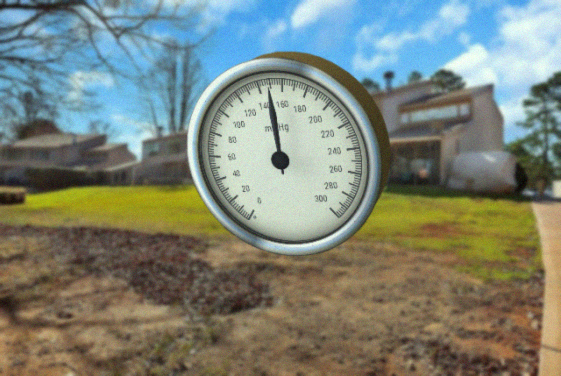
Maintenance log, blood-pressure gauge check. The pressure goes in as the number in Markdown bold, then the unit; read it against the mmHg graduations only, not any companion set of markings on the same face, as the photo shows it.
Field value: **150** mmHg
